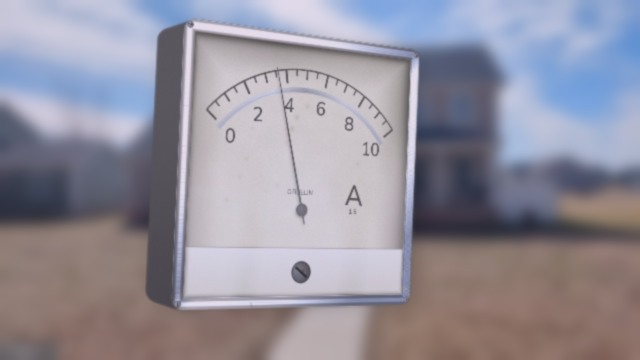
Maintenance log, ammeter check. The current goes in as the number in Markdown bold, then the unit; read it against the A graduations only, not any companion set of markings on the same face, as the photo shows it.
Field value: **3.5** A
